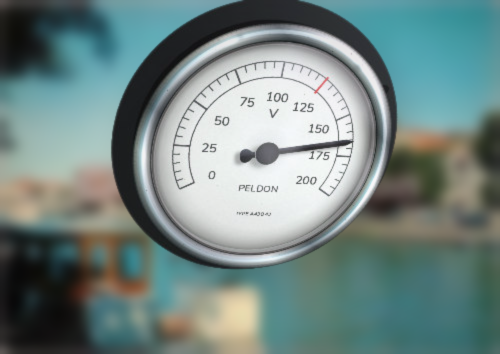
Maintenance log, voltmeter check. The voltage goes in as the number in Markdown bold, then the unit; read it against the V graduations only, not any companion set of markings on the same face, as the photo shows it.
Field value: **165** V
